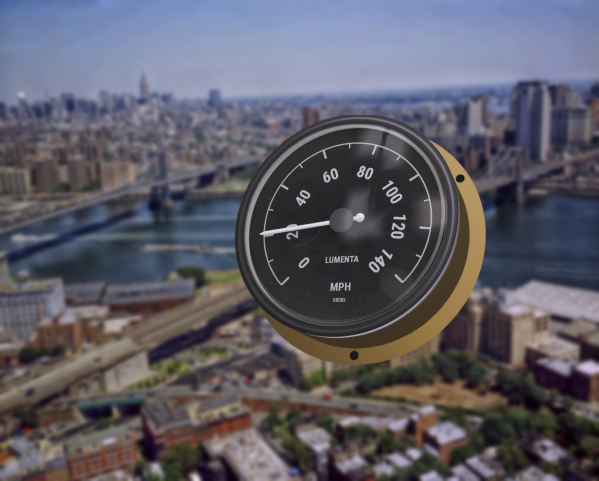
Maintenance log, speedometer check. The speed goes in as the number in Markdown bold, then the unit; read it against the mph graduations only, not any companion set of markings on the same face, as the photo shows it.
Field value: **20** mph
